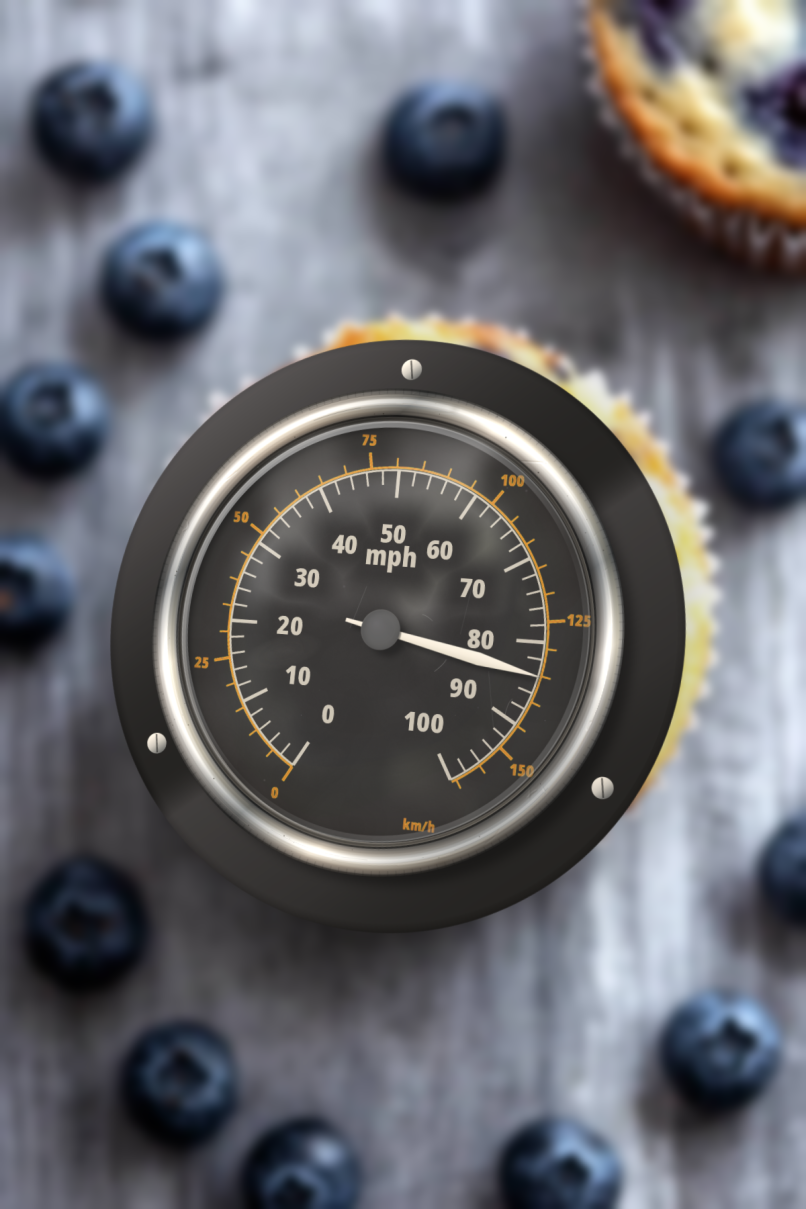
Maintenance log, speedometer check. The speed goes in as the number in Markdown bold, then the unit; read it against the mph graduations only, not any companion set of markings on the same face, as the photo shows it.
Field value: **84** mph
